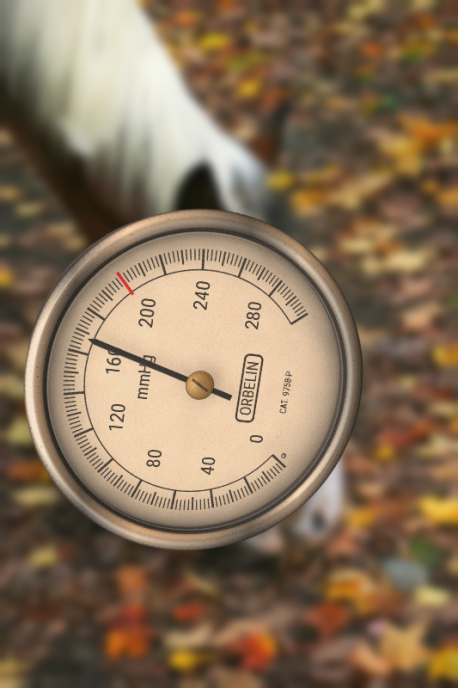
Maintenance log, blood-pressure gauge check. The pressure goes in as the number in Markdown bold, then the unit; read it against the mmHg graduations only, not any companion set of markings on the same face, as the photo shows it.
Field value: **168** mmHg
